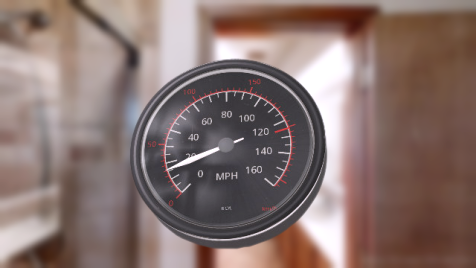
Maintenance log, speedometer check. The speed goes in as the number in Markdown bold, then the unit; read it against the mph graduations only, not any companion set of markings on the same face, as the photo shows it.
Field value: **15** mph
